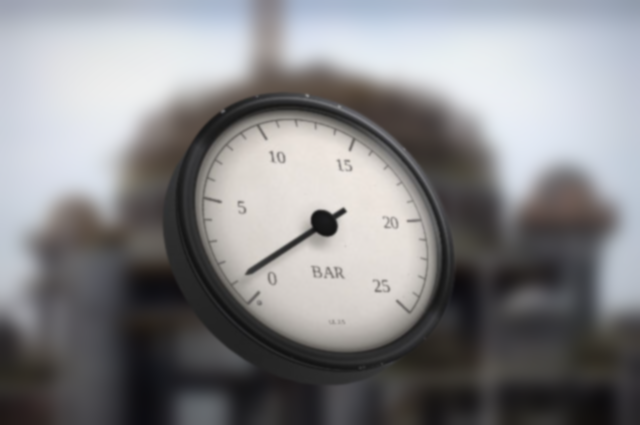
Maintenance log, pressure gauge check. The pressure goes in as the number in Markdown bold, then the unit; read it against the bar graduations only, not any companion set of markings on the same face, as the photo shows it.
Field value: **1** bar
